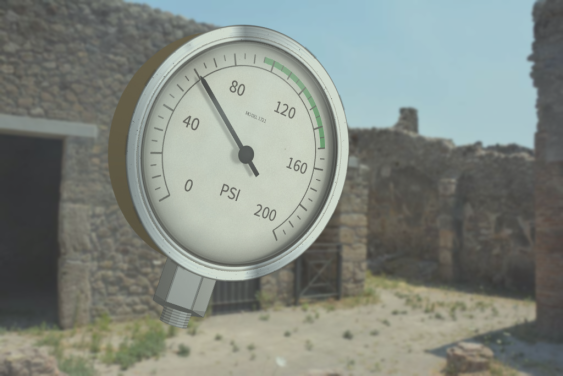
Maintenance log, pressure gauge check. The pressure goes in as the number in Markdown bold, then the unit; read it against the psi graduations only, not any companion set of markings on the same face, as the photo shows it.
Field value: **60** psi
